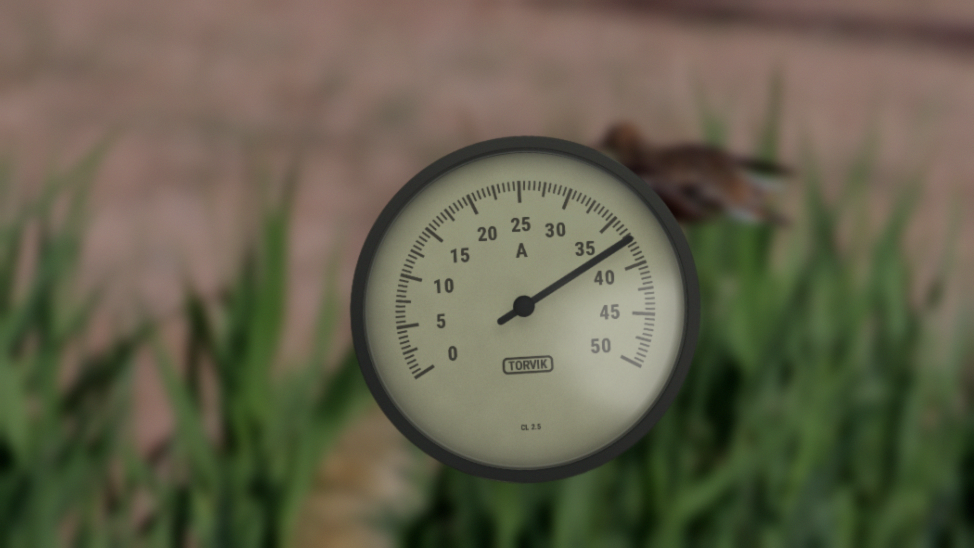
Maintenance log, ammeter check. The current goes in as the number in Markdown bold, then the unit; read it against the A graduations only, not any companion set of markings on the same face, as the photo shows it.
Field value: **37.5** A
